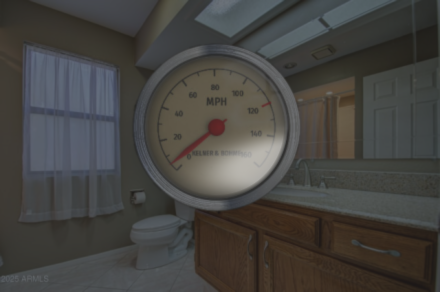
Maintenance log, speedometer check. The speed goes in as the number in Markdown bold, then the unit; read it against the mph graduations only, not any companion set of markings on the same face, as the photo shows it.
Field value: **5** mph
